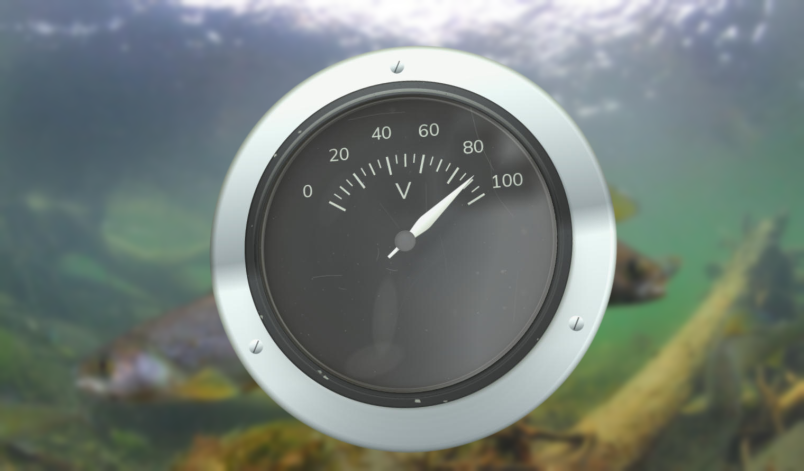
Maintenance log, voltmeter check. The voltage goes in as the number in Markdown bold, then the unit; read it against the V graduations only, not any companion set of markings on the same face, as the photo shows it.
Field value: **90** V
